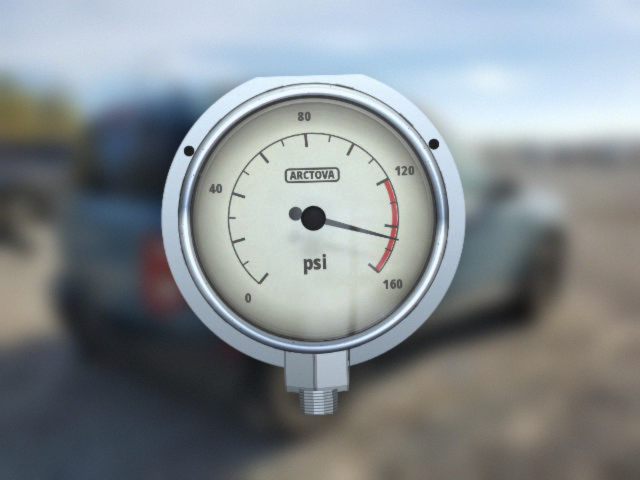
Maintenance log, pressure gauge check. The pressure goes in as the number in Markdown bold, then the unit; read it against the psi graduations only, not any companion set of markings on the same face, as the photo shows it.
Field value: **145** psi
